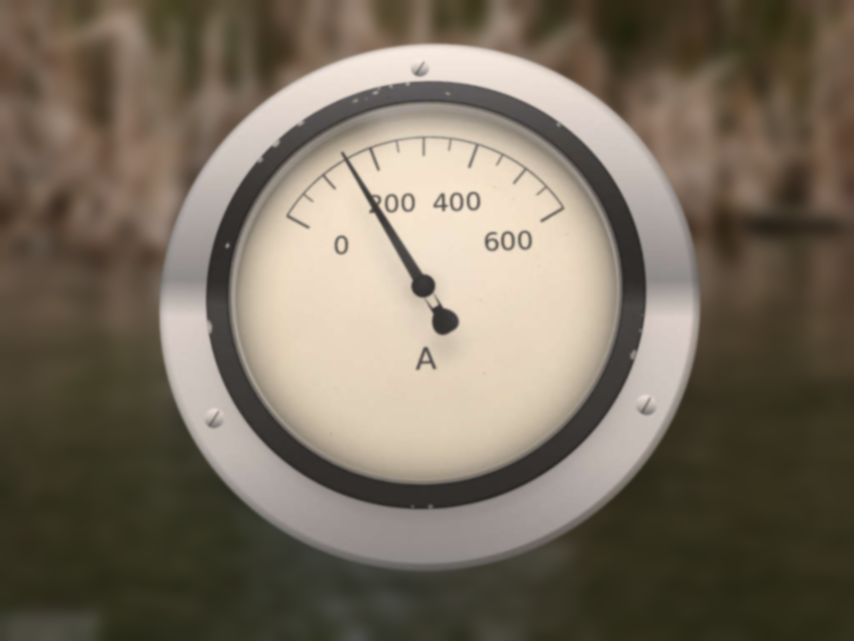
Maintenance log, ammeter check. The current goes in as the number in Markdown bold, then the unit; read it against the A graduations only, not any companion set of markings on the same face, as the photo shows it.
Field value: **150** A
